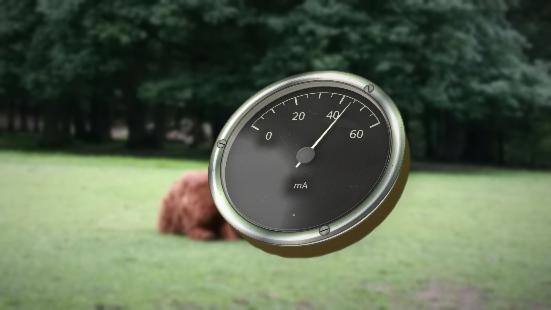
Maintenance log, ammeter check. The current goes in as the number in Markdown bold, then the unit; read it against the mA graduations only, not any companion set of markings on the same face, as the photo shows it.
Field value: **45** mA
